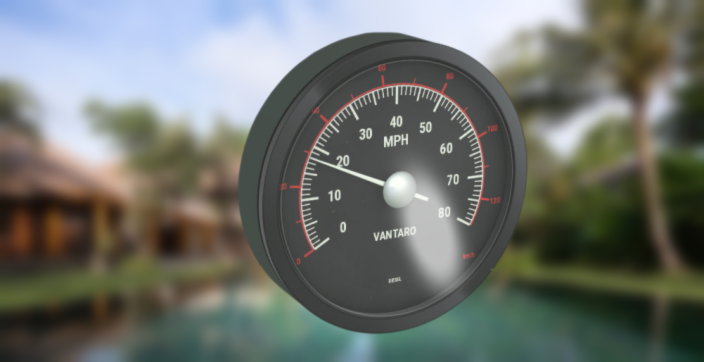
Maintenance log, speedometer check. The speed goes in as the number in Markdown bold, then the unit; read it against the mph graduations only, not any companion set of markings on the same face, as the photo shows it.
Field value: **18** mph
